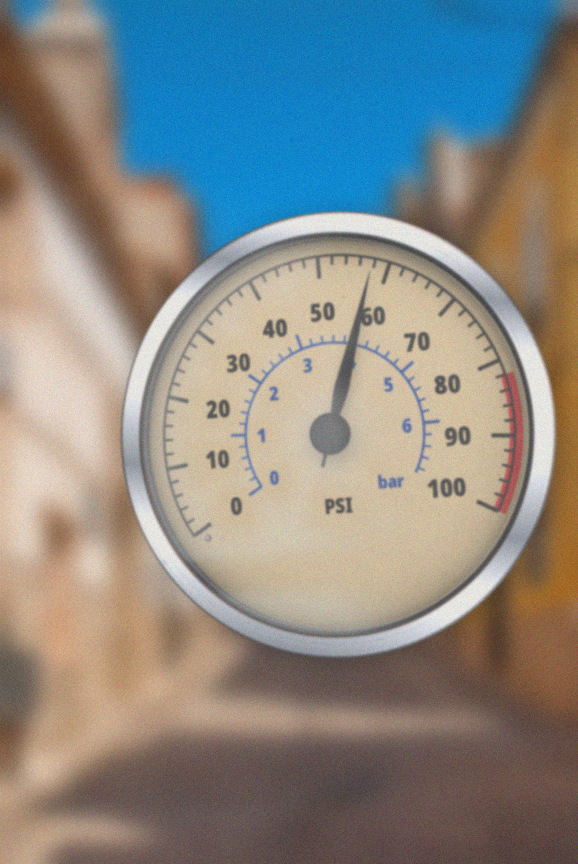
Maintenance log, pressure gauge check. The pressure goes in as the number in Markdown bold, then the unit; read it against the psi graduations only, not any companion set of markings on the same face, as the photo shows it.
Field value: **58** psi
